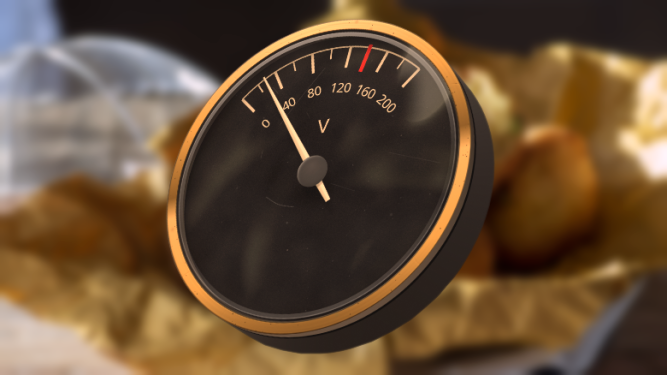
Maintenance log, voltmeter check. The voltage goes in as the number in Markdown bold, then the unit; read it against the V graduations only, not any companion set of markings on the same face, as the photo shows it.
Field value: **30** V
